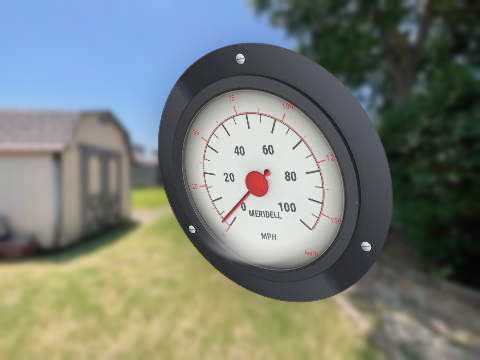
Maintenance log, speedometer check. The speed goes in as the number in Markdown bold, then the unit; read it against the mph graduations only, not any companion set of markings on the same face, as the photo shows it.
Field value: **2.5** mph
